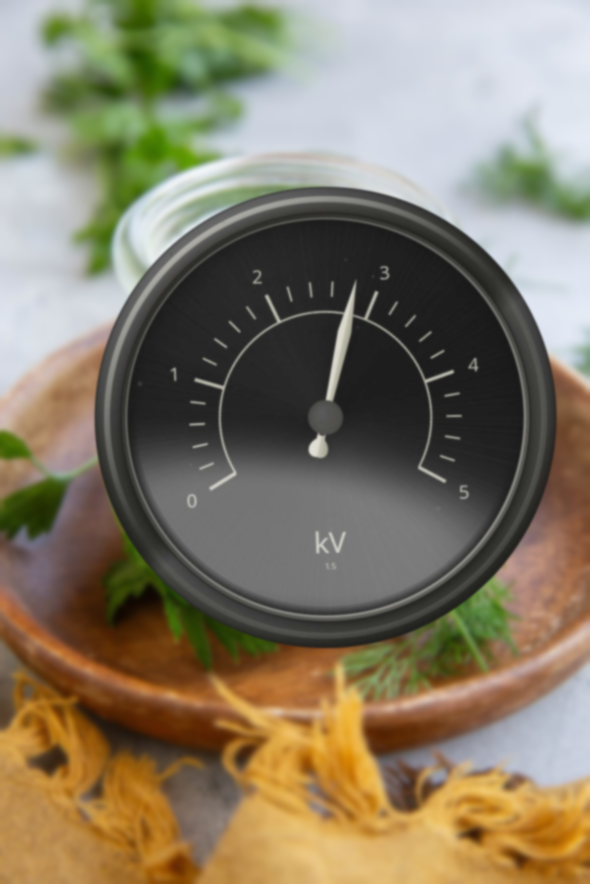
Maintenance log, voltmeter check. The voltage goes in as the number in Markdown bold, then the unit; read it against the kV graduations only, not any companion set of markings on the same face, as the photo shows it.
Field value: **2.8** kV
